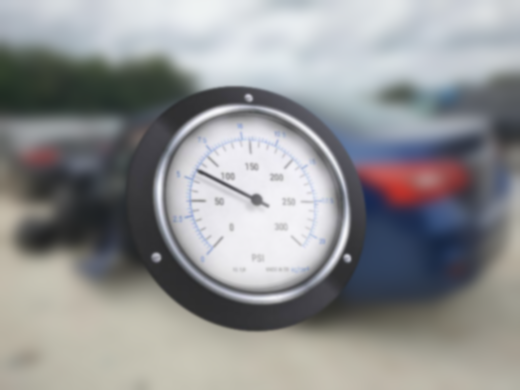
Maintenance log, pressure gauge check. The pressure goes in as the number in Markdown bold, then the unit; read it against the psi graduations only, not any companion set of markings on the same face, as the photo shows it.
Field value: **80** psi
